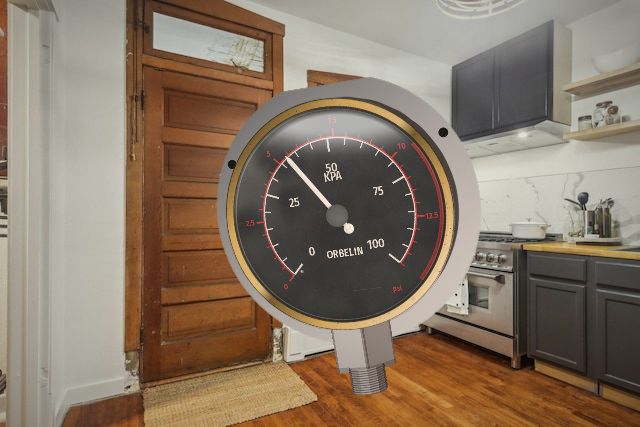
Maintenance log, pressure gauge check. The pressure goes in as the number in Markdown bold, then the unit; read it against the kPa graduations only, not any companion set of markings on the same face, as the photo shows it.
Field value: **37.5** kPa
